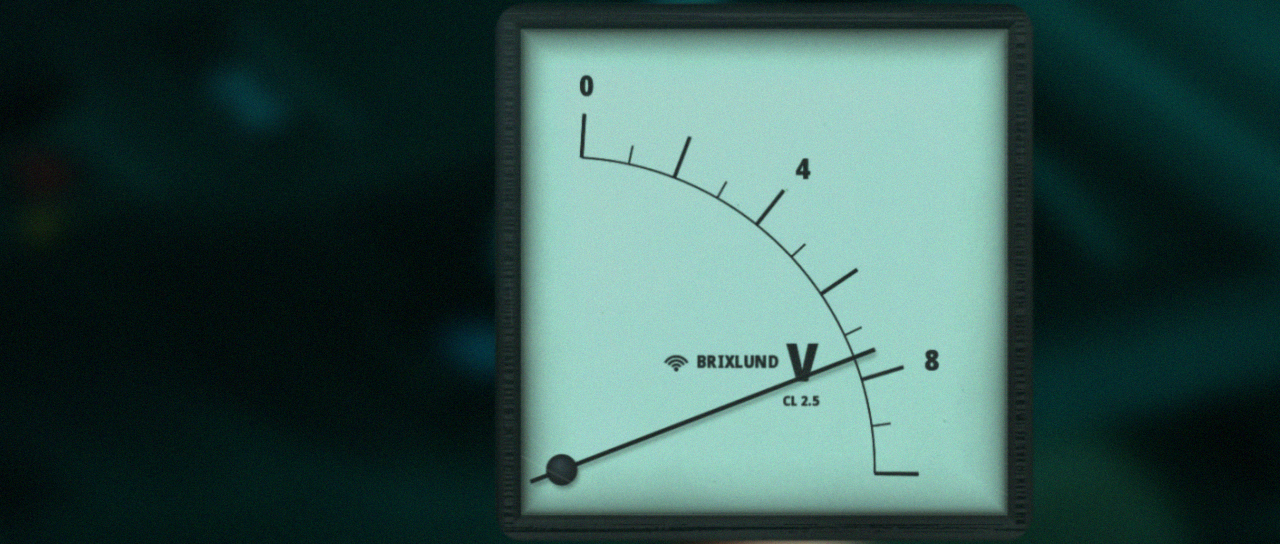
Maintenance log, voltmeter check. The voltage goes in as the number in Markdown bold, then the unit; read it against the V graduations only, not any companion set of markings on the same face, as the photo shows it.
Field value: **7.5** V
